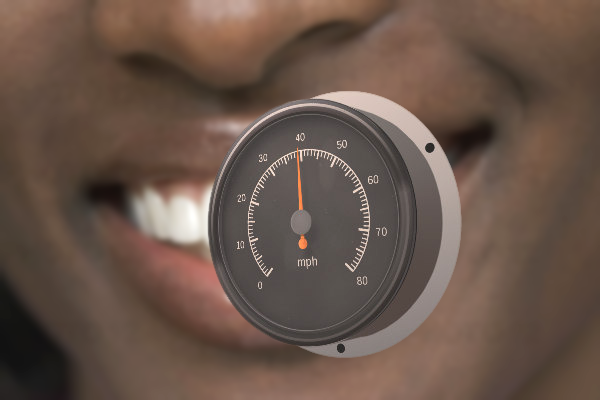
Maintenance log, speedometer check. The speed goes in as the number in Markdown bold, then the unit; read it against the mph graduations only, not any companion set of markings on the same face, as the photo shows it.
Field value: **40** mph
